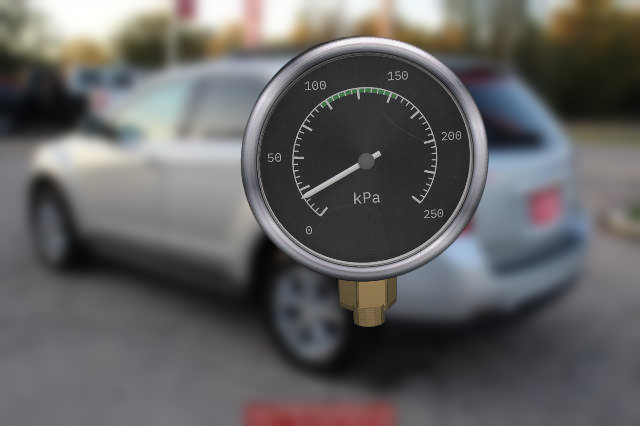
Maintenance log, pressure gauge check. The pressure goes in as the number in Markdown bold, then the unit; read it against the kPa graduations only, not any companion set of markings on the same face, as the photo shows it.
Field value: **20** kPa
